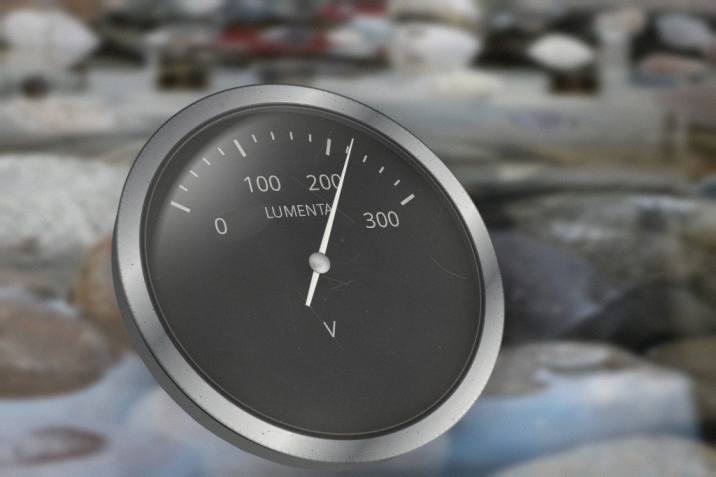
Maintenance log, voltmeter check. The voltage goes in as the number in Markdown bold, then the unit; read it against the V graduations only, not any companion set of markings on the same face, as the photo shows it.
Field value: **220** V
